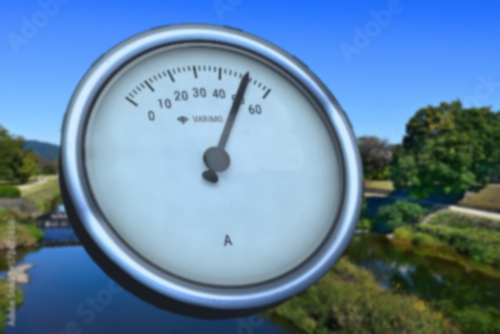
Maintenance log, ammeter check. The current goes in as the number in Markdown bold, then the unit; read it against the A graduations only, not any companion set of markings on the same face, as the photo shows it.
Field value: **50** A
